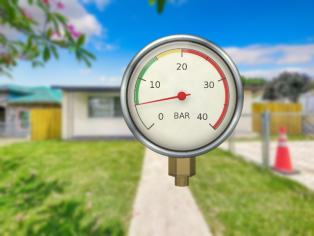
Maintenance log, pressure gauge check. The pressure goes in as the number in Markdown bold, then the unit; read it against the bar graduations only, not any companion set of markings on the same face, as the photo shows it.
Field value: **5** bar
